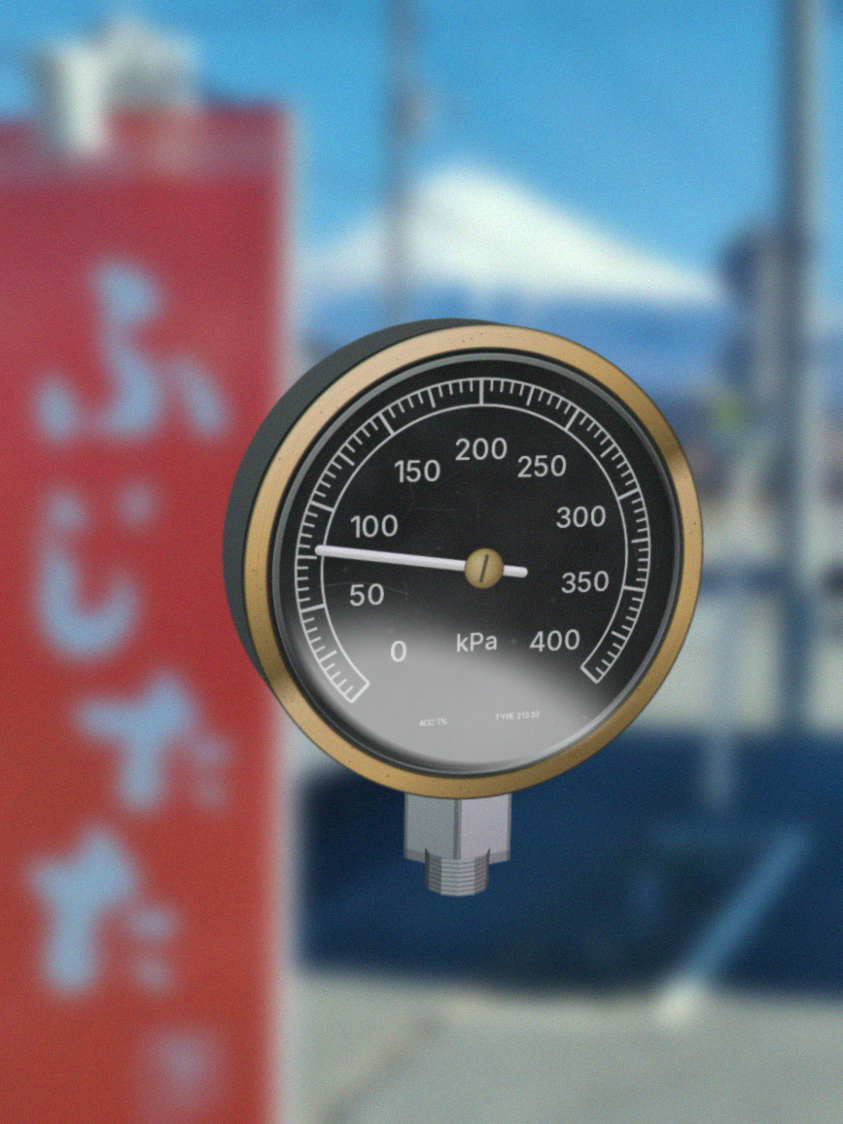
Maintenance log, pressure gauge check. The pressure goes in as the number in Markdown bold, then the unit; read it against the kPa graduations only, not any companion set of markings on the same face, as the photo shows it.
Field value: **80** kPa
